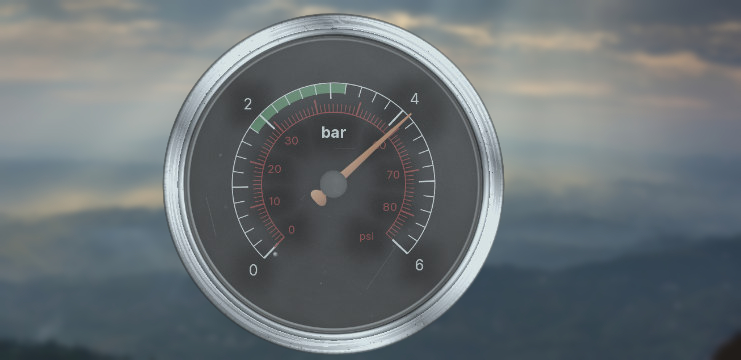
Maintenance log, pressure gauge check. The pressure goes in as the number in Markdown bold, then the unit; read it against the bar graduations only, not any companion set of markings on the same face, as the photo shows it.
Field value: **4.1** bar
